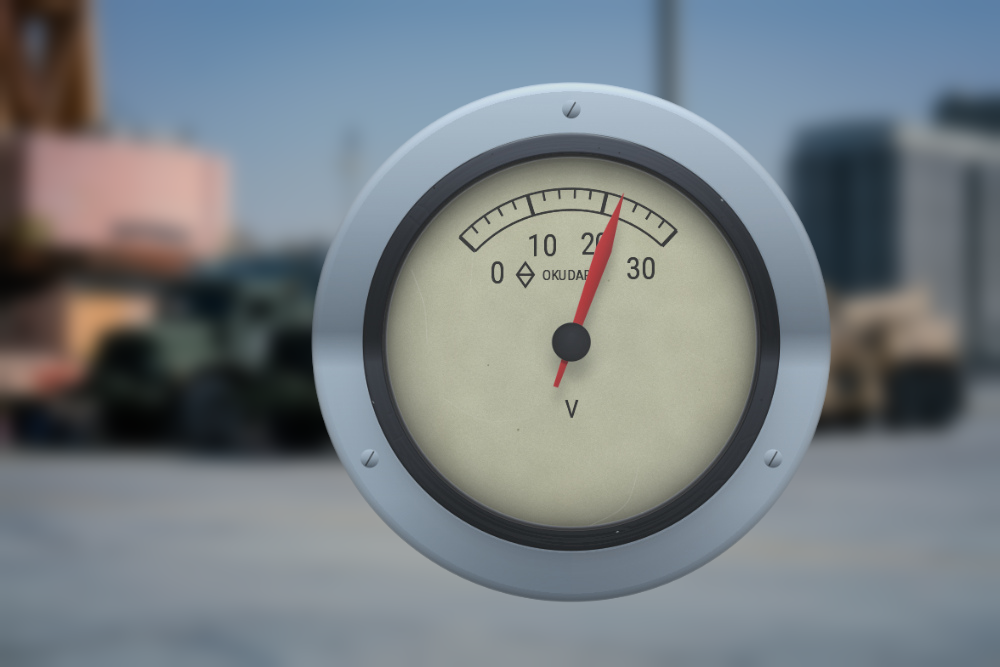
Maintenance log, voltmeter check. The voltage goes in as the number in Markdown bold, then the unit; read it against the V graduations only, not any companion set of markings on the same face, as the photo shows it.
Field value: **22** V
